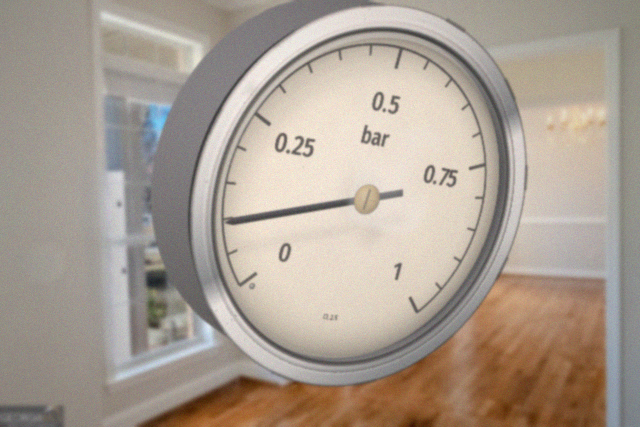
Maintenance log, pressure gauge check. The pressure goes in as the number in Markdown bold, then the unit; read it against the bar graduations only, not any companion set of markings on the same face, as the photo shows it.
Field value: **0.1** bar
